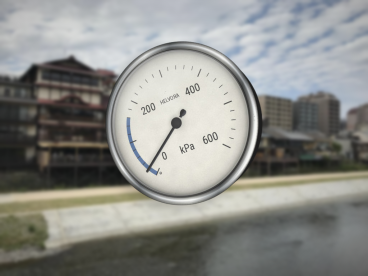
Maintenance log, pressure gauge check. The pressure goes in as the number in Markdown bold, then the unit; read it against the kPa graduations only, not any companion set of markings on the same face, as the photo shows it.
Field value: **20** kPa
